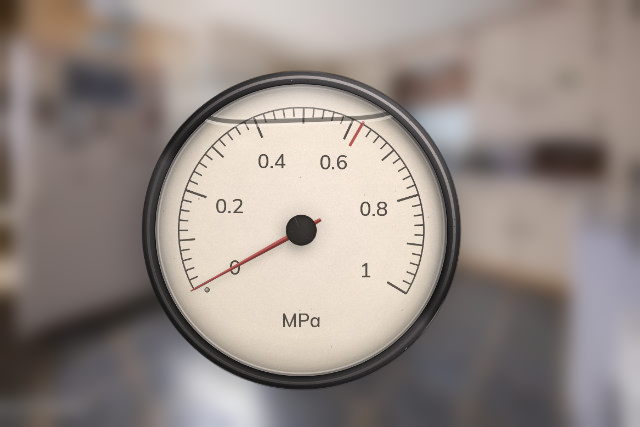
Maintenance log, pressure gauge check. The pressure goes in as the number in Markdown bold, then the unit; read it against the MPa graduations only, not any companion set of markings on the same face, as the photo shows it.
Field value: **0** MPa
